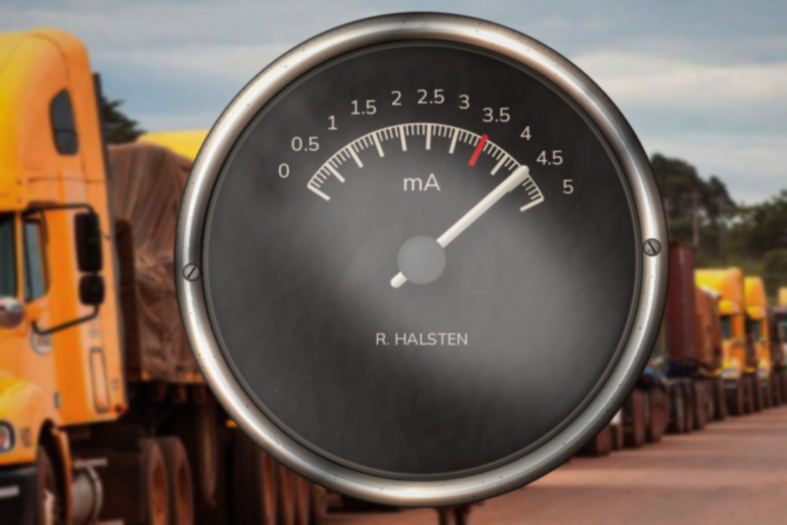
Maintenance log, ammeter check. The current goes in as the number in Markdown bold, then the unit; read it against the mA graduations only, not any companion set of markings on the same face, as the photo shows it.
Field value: **4.4** mA
